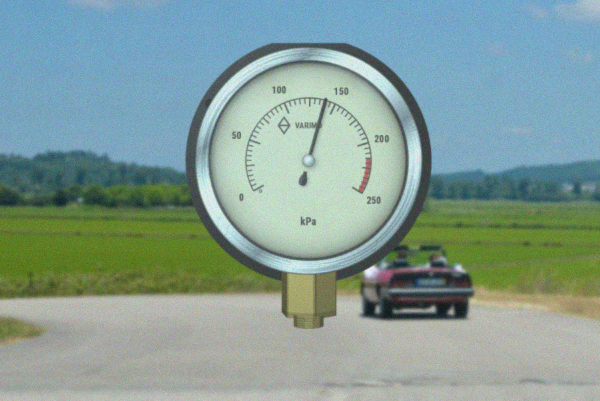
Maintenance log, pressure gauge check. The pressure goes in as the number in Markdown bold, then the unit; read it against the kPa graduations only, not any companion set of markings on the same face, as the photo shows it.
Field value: **140** kPa
